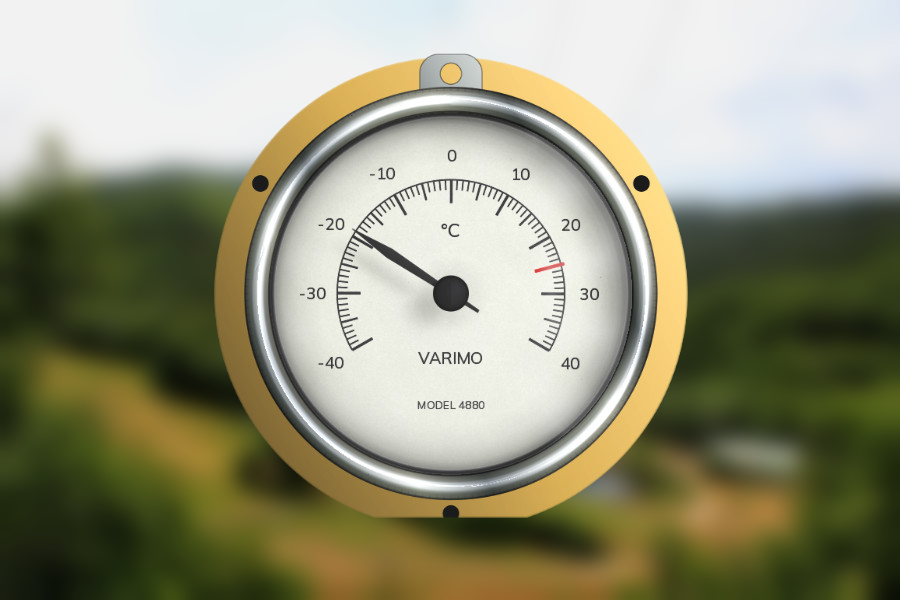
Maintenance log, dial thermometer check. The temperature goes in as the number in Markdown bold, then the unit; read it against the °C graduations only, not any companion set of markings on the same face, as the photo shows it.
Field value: **-19** °C
